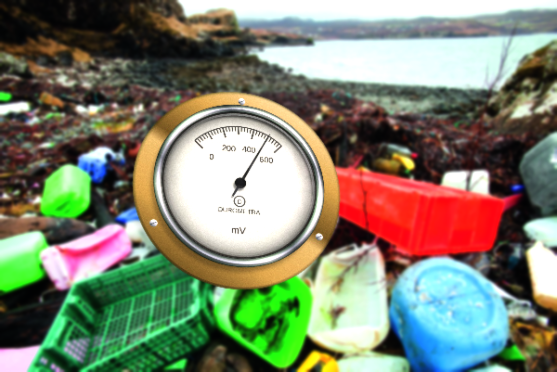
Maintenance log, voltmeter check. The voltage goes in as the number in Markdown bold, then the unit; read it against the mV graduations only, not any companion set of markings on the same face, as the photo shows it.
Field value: **500** mV
